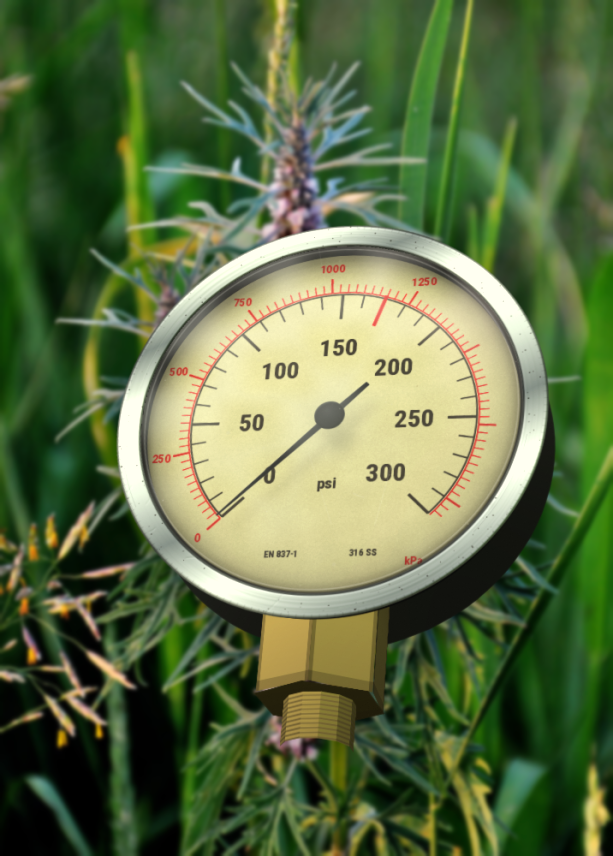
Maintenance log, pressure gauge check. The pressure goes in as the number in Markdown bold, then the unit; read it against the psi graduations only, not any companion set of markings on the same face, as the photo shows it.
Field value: **0** psi
